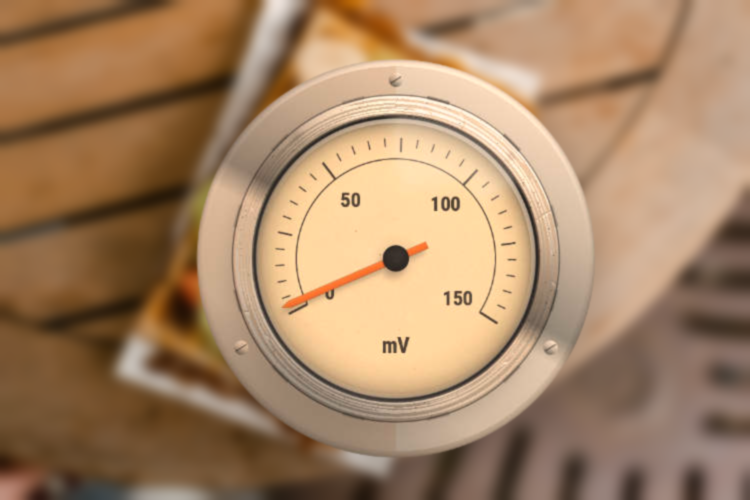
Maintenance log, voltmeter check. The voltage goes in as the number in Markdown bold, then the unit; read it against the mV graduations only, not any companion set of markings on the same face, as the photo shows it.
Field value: **2.5** mV
